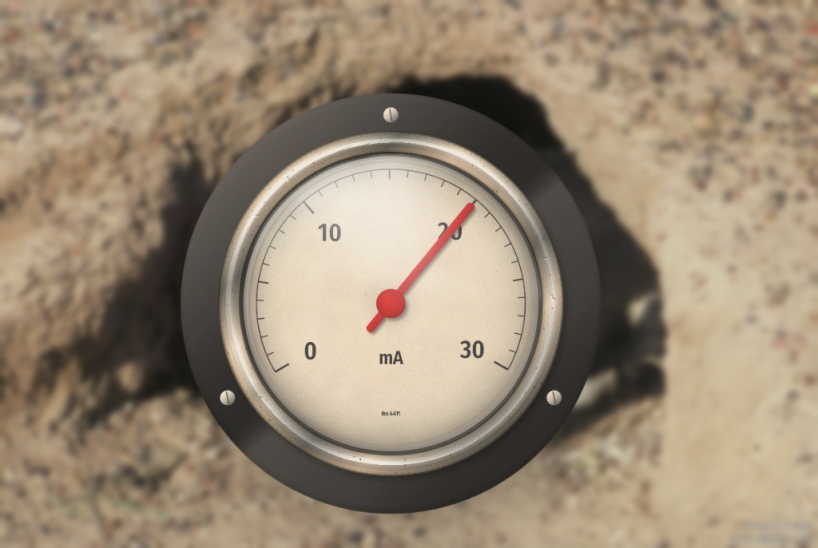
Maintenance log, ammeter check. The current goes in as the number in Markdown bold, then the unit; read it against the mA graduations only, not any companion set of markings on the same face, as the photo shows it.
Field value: **20** mA
